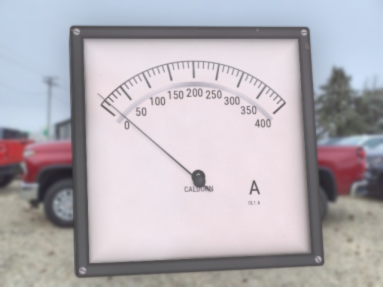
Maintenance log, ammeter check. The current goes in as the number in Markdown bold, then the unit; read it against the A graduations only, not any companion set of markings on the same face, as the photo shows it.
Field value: **10** A
